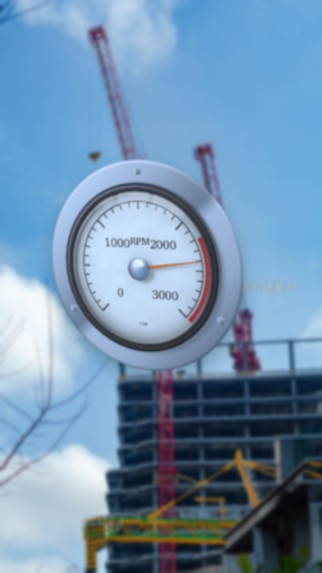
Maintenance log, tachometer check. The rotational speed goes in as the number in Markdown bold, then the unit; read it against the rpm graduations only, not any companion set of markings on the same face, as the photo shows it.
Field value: **2400** rpm
